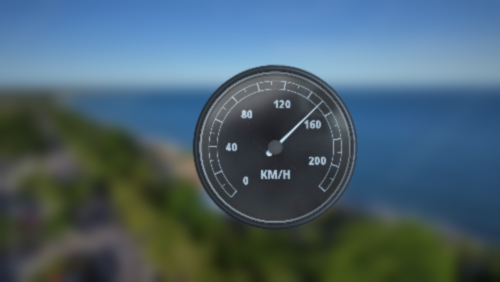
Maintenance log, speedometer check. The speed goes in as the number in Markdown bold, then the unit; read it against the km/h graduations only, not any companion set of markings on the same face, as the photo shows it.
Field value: **150** km/h
